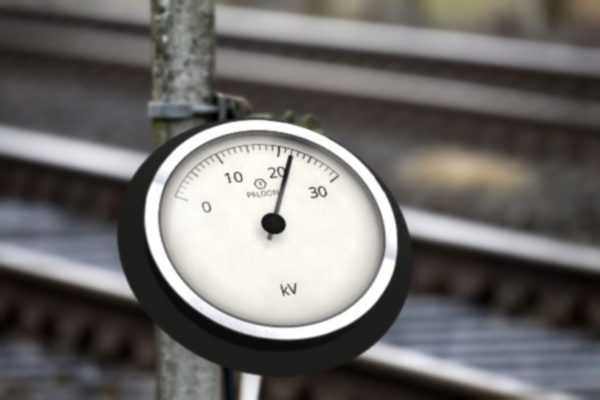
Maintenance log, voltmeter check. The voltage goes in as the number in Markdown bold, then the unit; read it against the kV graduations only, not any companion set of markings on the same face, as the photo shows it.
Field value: **22** kV
